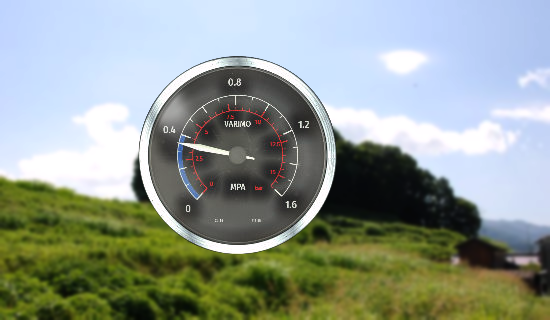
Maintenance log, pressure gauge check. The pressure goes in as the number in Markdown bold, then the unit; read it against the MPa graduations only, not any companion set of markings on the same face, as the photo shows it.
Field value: **0.35** MPa
